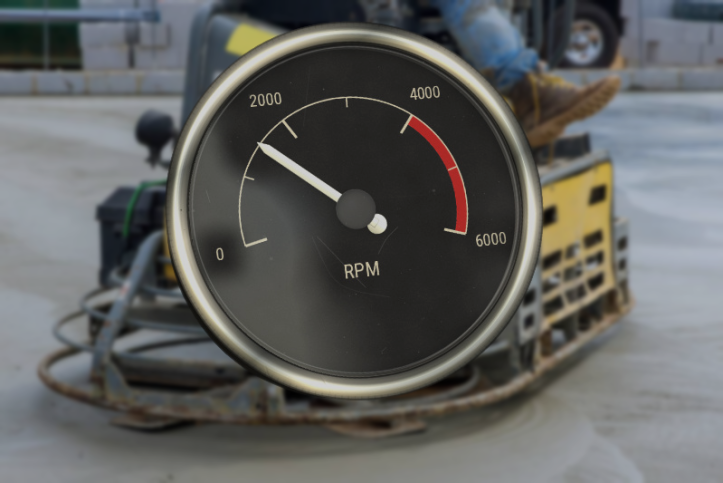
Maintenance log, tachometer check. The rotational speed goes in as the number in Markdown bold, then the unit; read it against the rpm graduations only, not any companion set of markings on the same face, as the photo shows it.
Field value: **1500** rpm
